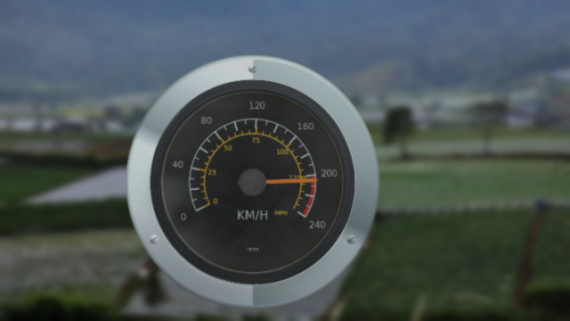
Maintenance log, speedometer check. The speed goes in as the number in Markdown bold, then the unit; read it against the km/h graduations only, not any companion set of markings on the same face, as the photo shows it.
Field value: **205** km/h
